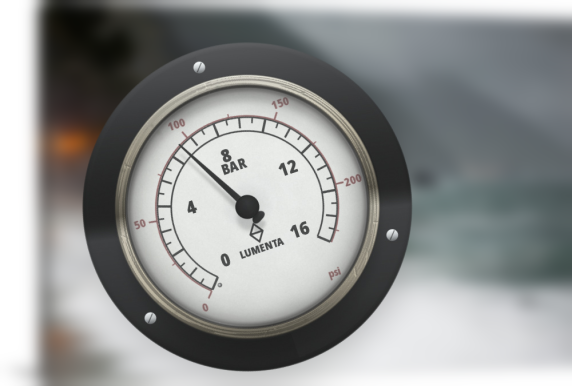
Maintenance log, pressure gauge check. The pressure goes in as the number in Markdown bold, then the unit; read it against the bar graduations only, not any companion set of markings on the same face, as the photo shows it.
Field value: **6.5** bar
